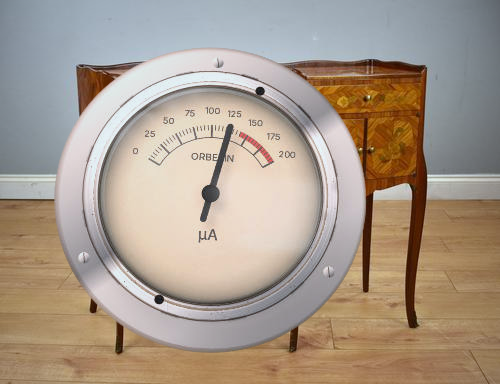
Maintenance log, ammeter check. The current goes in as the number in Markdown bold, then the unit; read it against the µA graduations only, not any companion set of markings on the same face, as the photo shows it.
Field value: **125** µA
